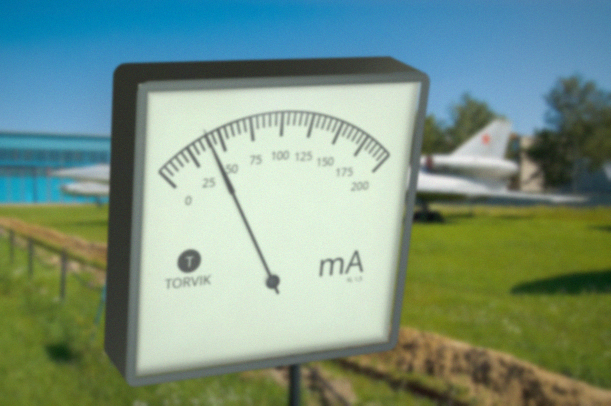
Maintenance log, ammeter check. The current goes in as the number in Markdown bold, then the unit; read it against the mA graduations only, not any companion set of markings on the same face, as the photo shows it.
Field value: **40** mA
